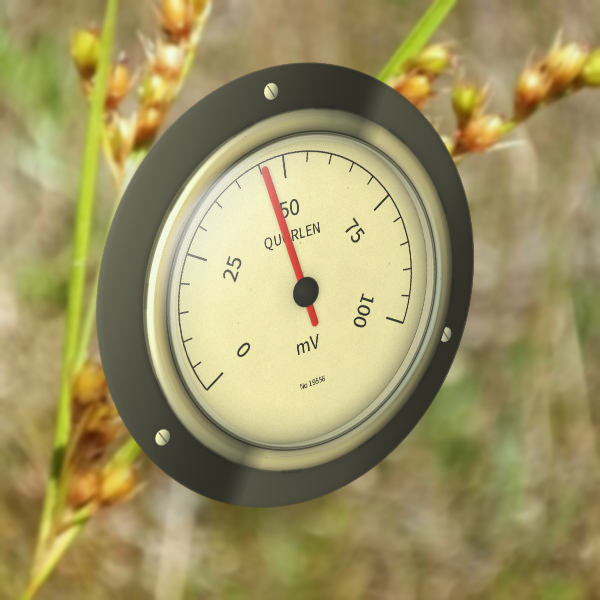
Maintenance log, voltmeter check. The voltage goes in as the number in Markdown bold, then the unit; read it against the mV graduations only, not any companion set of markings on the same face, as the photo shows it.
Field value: **45** mV
